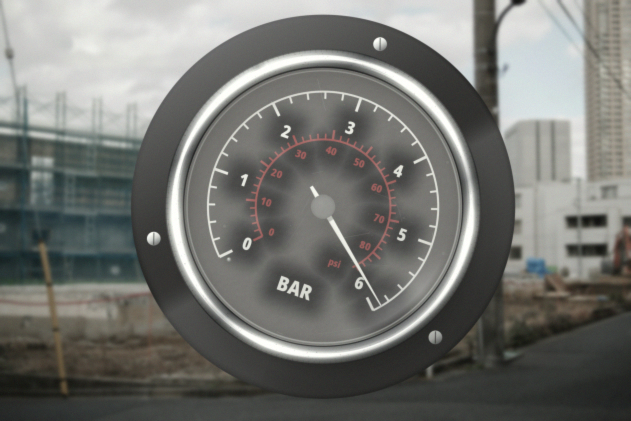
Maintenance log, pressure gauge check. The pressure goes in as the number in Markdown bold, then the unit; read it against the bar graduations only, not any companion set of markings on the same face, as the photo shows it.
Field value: **5.9** bar
